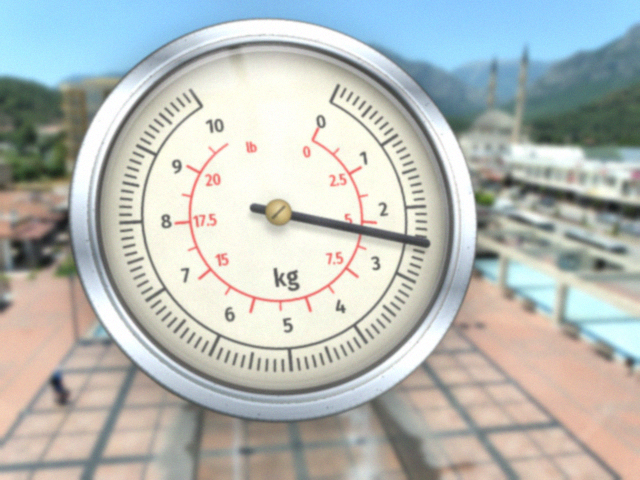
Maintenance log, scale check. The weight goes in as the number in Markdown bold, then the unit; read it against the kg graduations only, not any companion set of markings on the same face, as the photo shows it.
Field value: **2.5** kg
